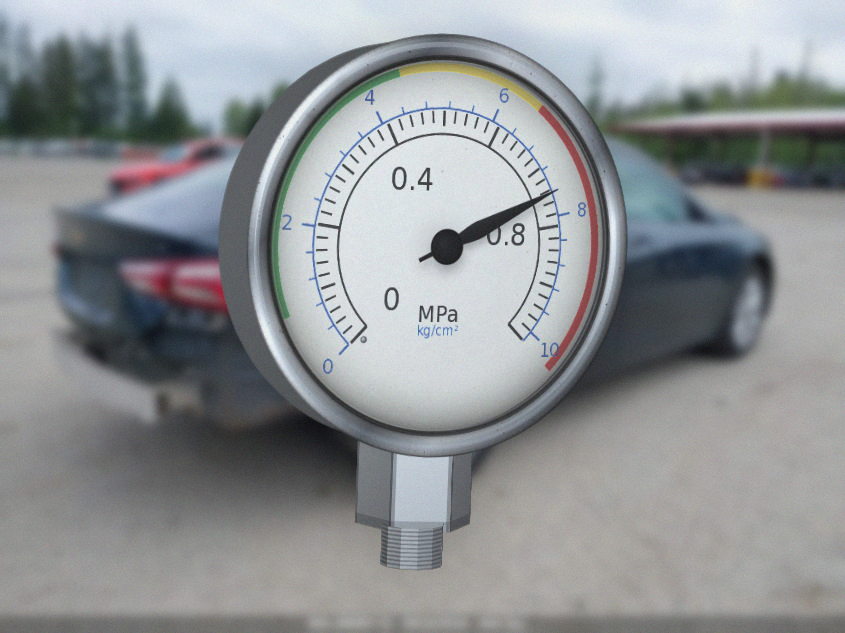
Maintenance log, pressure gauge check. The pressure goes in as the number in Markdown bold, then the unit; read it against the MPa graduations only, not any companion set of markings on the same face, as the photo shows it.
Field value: **0.74** MPa
